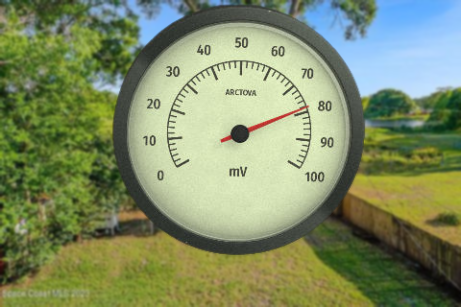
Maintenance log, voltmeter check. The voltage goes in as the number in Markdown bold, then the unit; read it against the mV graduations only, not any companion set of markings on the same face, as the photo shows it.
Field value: **78** mV
